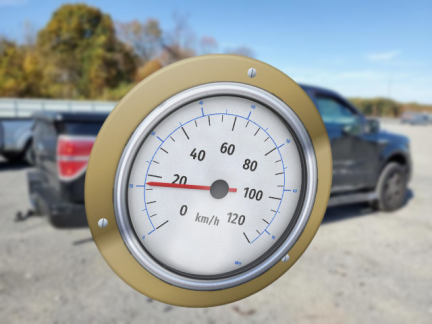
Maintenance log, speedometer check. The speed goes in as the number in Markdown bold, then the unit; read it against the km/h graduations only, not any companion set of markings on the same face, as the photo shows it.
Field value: **17.5** km/h
